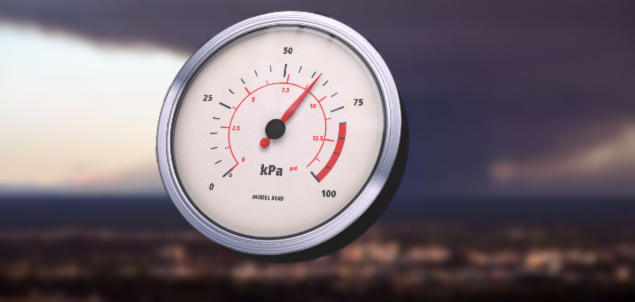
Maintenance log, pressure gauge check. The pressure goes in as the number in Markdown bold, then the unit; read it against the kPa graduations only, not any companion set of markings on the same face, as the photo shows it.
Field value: **62.5** kPa
